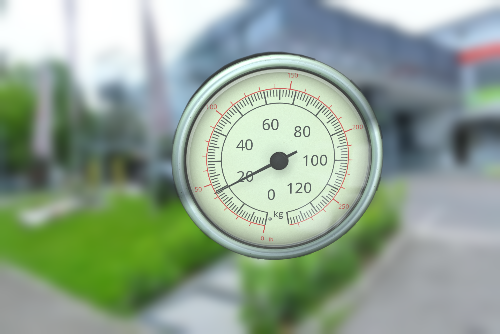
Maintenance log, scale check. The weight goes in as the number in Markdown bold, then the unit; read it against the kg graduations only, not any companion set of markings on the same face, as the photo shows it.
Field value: **20** kg
